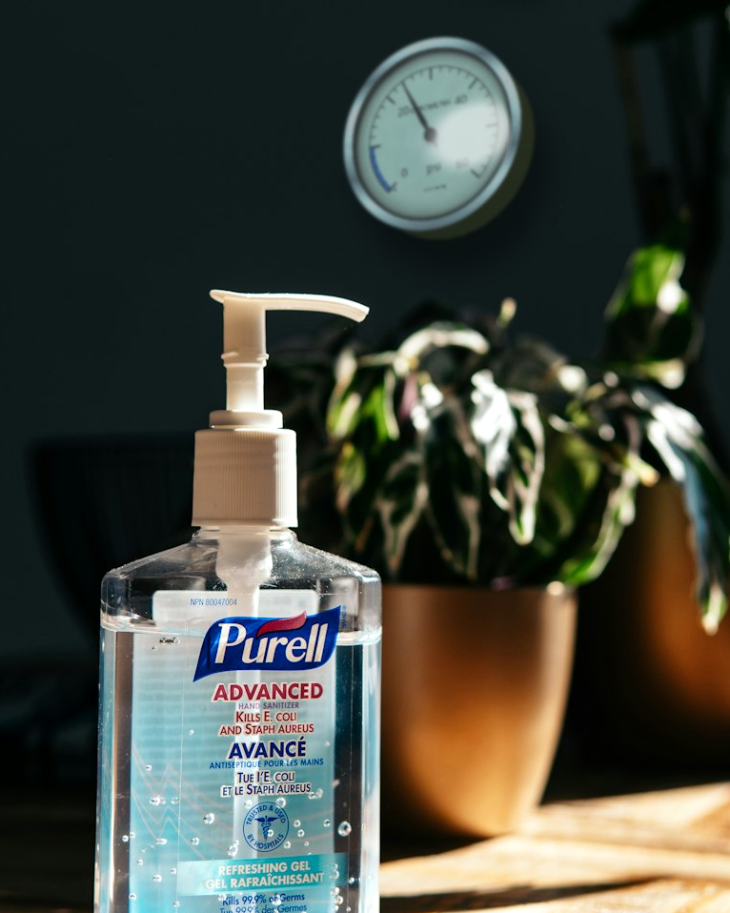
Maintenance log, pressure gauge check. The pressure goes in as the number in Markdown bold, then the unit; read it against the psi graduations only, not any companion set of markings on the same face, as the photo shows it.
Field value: **24** psi
